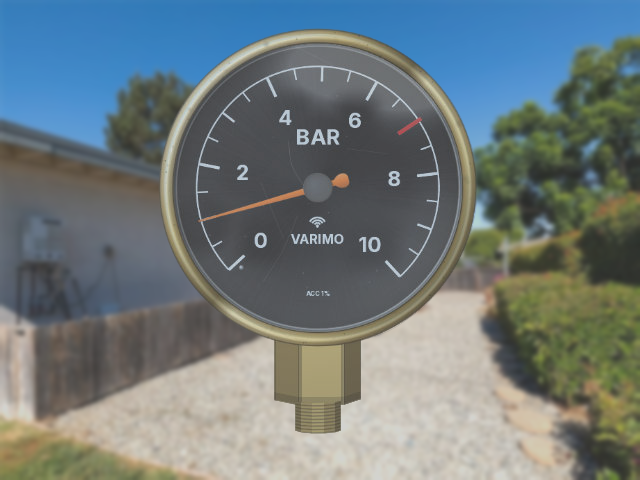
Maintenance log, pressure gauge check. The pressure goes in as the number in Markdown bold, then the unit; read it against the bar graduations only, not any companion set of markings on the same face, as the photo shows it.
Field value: **1** bar
